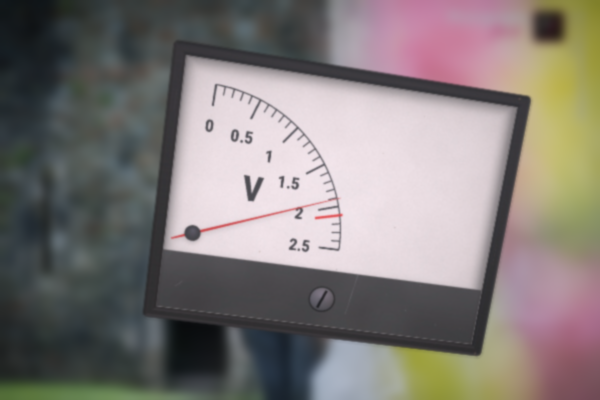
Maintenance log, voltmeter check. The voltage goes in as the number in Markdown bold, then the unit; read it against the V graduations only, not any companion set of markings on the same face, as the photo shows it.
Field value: **1.9** V
